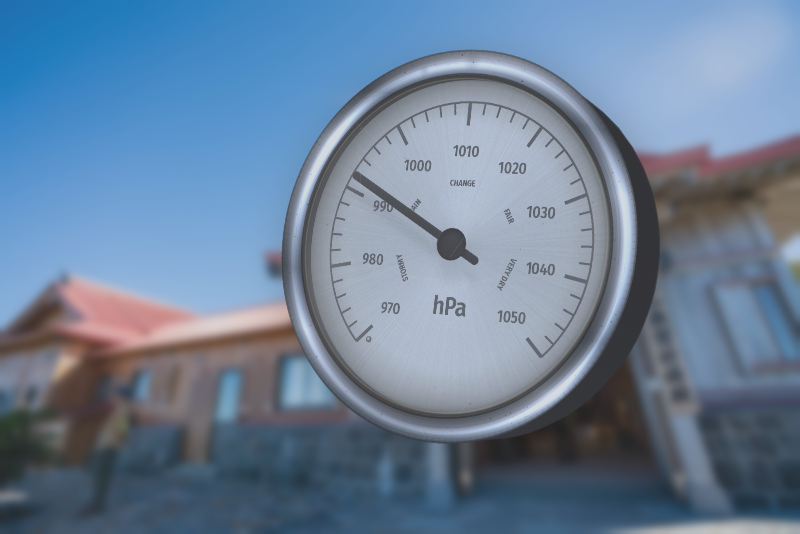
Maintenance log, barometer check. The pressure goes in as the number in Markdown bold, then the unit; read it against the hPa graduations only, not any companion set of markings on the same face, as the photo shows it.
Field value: **992** hPa
